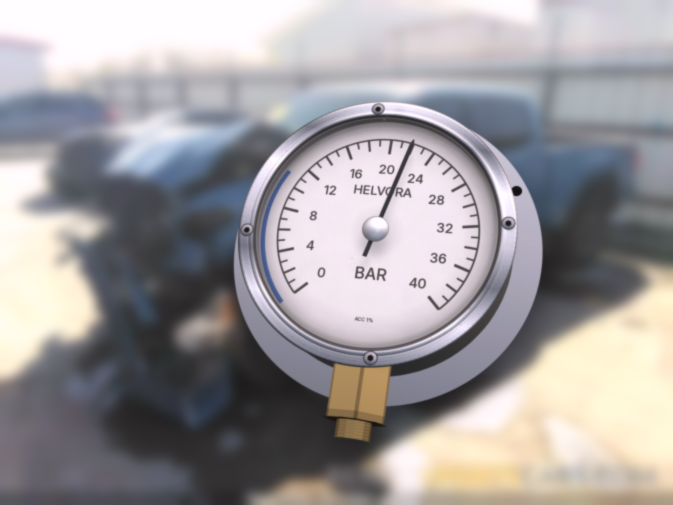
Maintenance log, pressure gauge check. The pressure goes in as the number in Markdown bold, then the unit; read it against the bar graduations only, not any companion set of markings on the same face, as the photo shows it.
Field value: **22** bar
